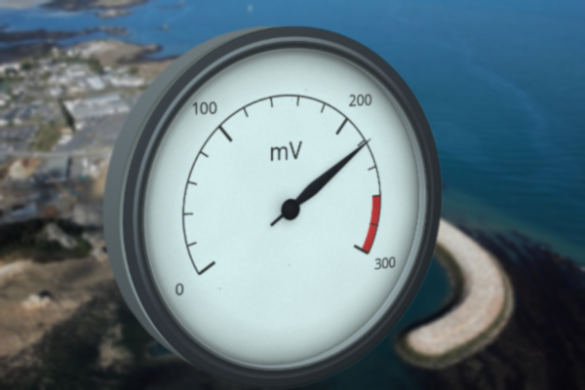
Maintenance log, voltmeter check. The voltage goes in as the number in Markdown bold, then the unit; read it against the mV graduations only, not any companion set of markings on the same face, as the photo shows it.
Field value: **220** mV
